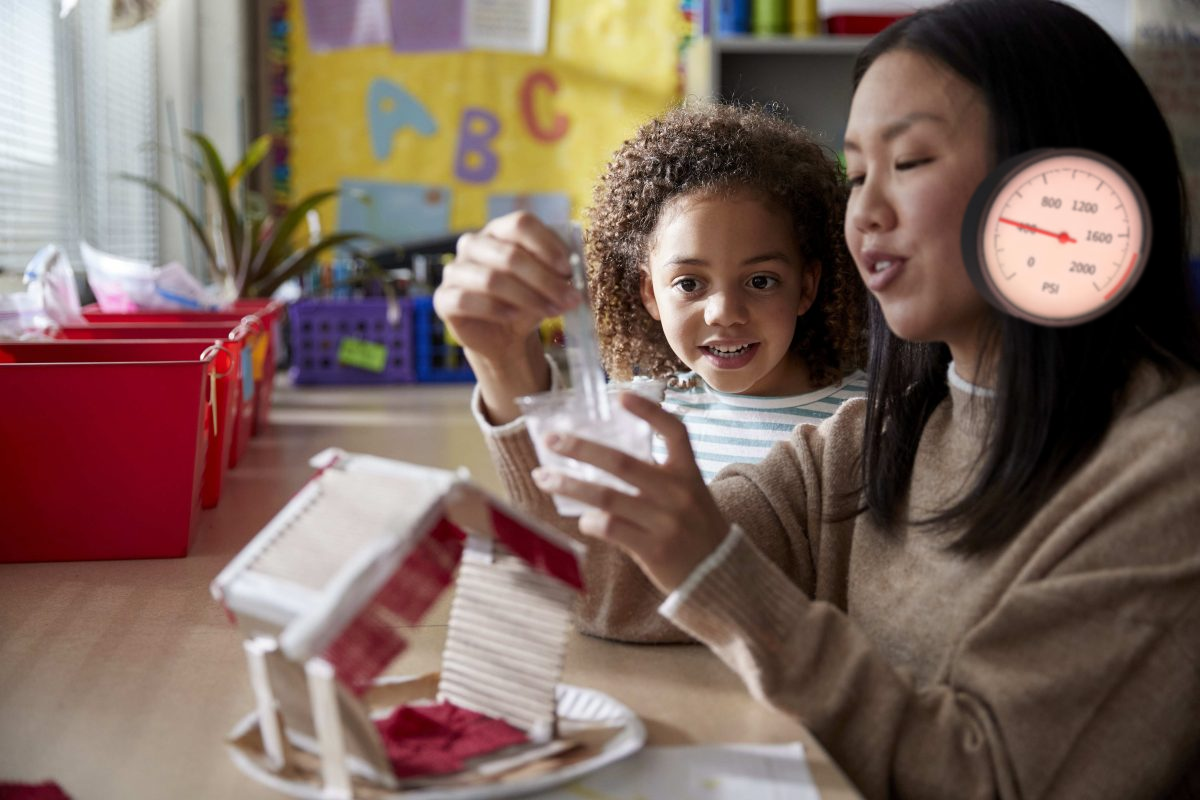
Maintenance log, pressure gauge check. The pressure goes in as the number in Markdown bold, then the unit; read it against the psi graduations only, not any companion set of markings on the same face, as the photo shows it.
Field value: **400** psi
